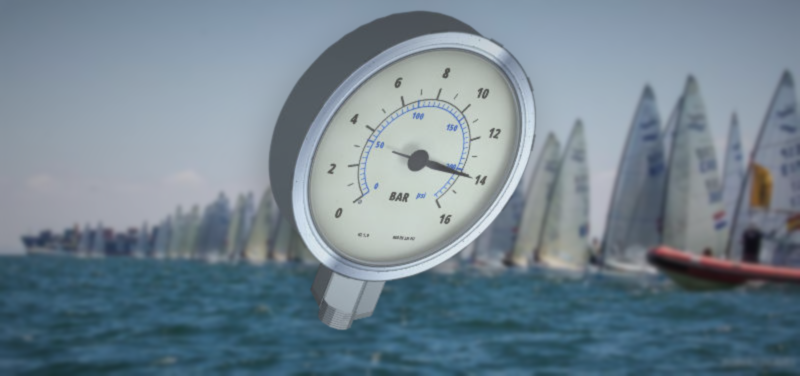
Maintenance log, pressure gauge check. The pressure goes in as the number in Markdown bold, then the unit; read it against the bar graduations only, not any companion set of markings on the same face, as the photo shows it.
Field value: **14** bar
